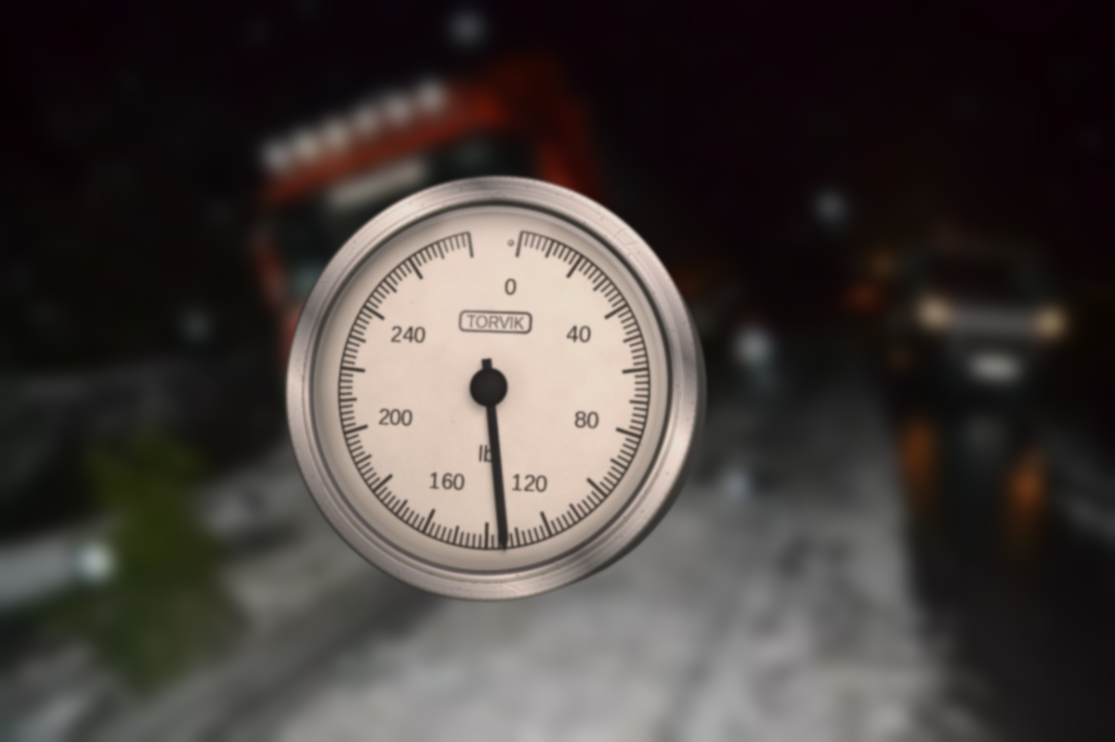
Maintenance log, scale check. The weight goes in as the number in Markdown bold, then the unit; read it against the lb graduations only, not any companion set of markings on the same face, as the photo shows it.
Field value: **134** lb
